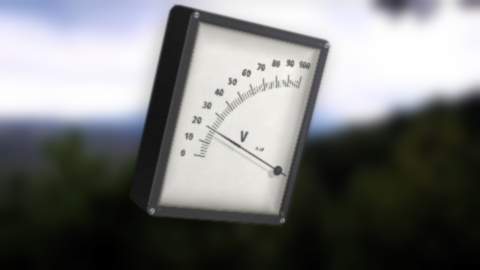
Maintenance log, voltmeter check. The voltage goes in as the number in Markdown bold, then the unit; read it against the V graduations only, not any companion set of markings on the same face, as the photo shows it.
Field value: **20** V
